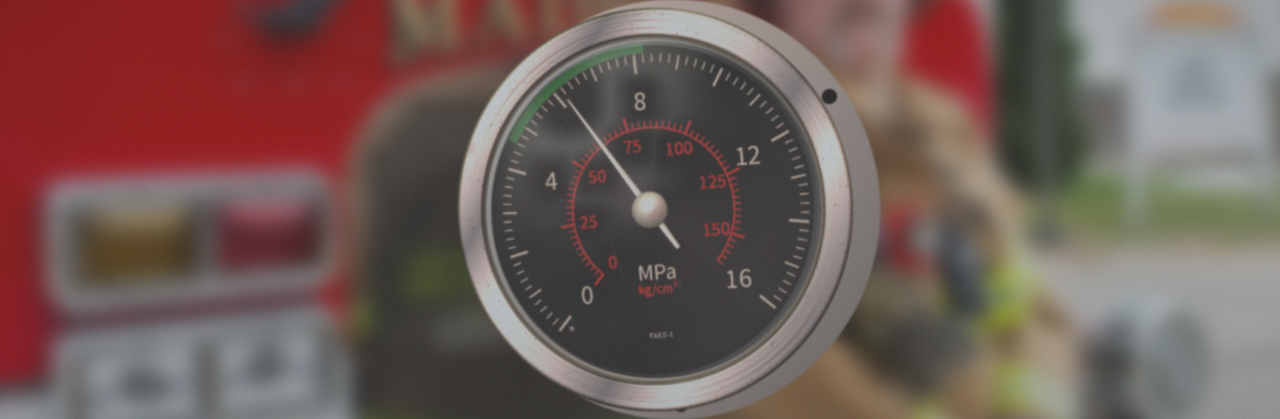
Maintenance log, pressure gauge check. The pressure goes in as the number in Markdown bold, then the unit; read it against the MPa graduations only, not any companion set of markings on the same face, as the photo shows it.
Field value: **6.2** MPa
